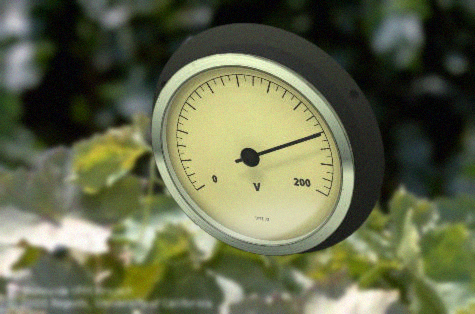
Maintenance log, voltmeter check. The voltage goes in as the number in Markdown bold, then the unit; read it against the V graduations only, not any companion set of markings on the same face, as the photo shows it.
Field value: **160** V
